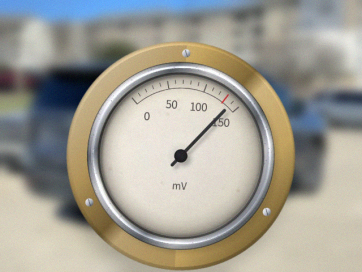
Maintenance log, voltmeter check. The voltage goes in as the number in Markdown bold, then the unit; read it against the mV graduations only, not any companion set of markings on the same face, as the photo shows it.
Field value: **140** mV
